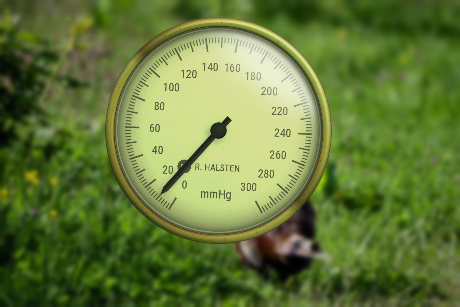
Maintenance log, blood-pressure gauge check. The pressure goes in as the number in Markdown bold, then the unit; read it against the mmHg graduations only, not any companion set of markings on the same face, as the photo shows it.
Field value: **10** mmHg
